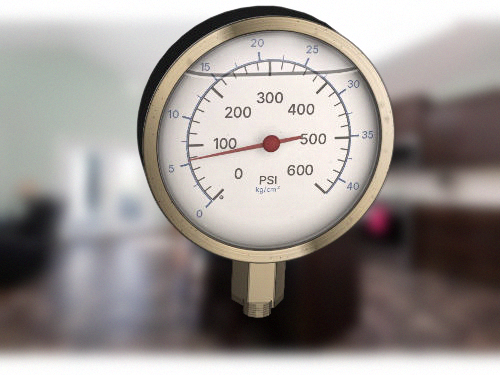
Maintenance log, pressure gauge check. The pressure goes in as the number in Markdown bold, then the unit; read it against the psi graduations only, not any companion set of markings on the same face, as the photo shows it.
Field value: **80** psi
